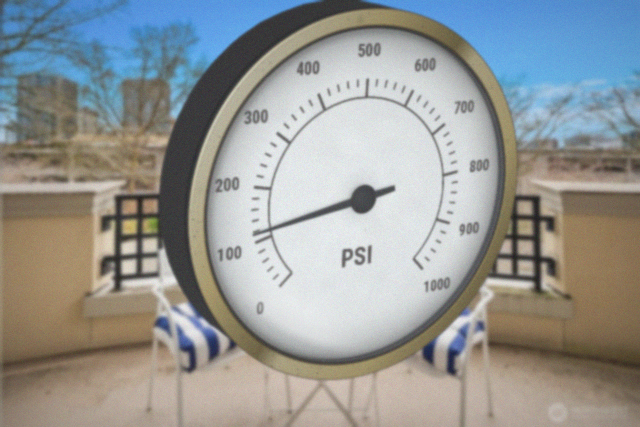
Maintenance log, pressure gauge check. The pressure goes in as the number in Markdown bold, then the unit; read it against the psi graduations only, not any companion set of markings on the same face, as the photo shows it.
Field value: **120** psi
